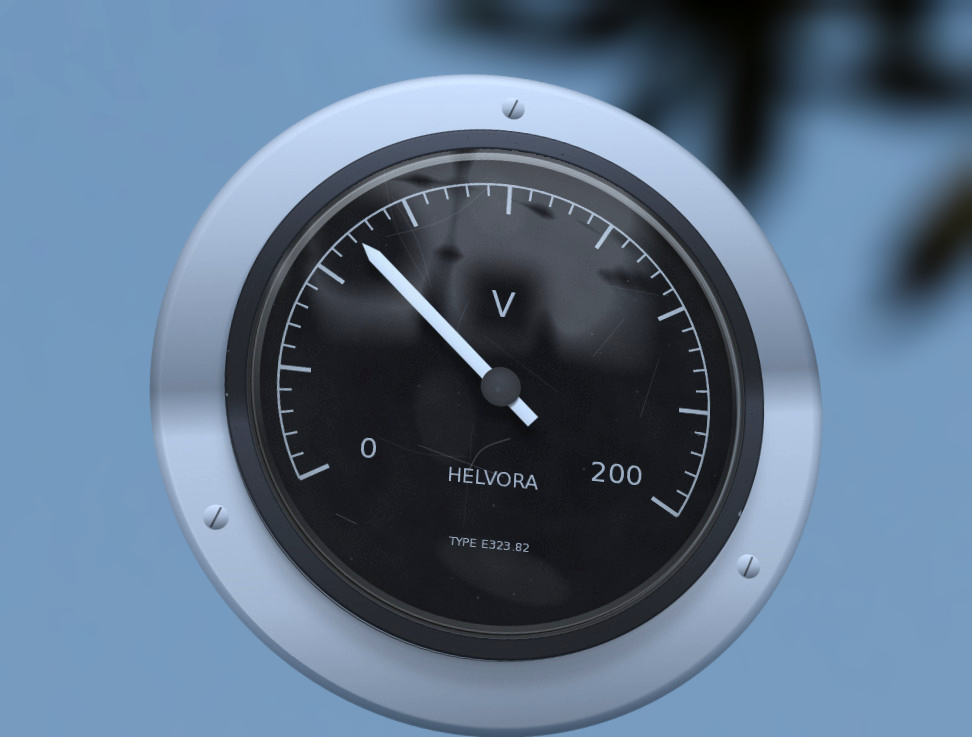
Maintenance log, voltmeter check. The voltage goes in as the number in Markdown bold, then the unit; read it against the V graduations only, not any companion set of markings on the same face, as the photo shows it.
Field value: **60** V
